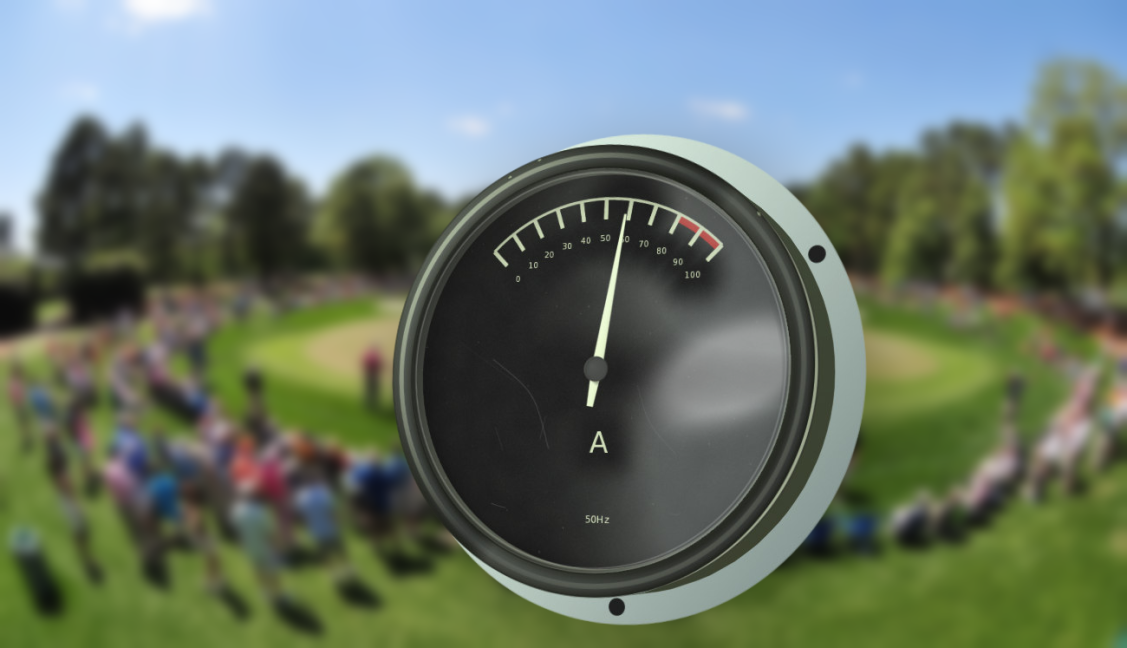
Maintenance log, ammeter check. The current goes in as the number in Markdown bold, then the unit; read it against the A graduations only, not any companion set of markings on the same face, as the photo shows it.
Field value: **60** A
